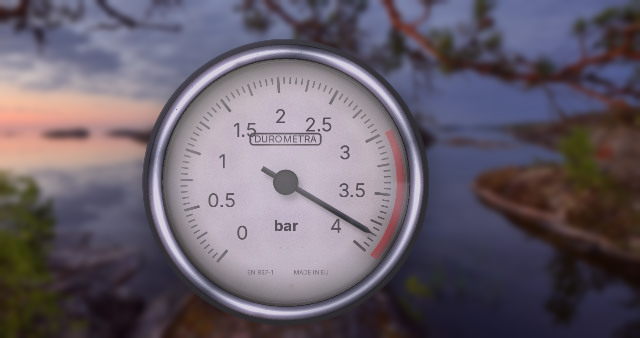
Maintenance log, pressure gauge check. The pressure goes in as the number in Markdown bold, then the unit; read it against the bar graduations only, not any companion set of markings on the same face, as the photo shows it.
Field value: **3.85** bar
